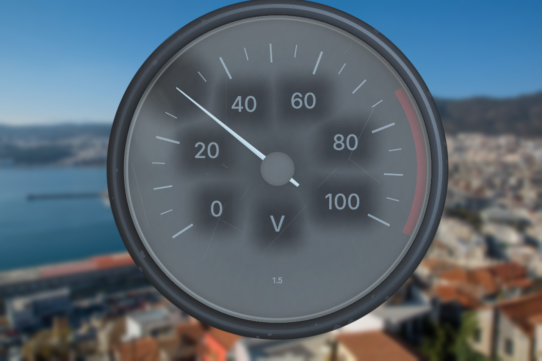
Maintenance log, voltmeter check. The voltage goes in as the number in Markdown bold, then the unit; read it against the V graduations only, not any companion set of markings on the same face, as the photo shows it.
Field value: **30** V
